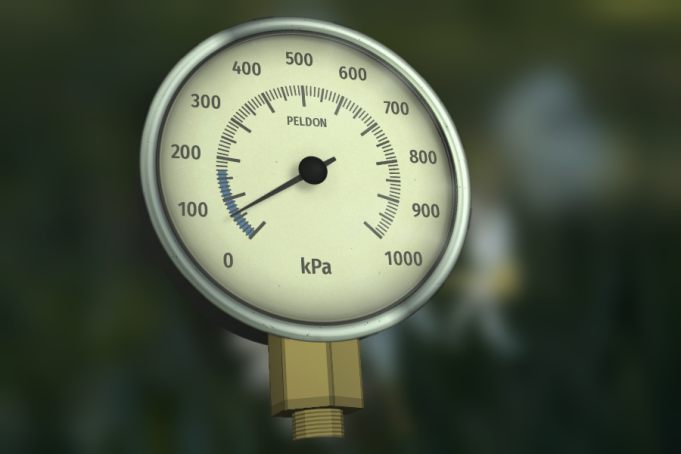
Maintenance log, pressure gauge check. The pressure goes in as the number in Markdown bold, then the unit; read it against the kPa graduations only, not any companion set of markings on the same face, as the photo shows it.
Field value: **60** kPa
